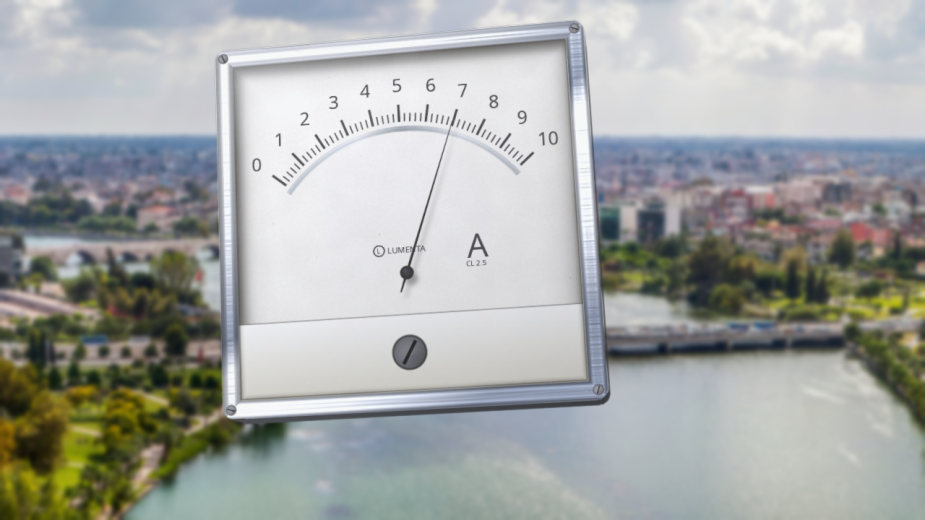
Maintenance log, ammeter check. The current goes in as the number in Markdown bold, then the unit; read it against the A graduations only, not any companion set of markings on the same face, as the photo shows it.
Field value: **7** A
